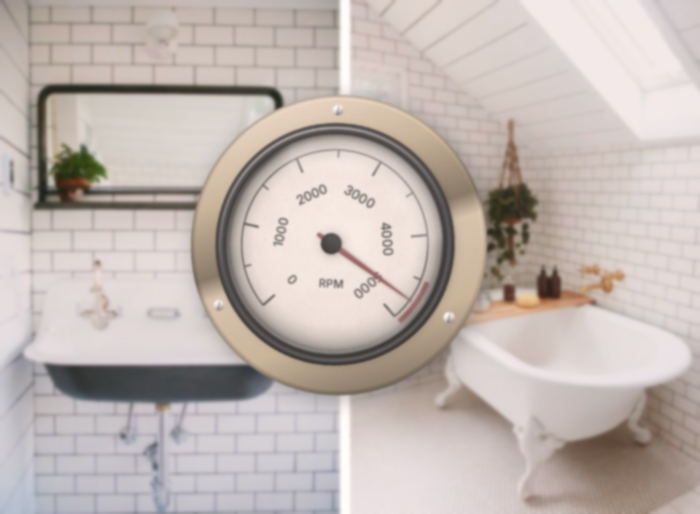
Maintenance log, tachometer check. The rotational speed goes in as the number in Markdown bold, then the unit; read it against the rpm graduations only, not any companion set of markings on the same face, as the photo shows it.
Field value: **4750** rpm
